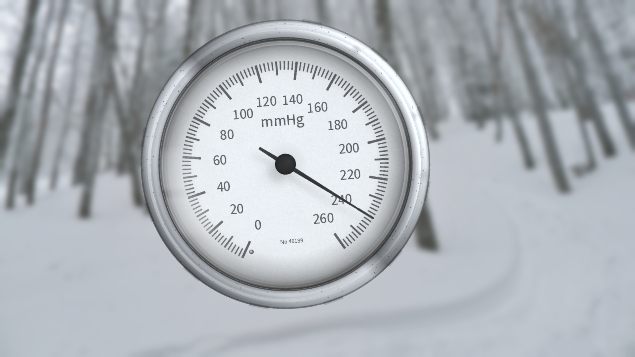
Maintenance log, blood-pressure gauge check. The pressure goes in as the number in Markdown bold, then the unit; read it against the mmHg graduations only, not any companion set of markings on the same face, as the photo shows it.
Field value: **240** mmHg
